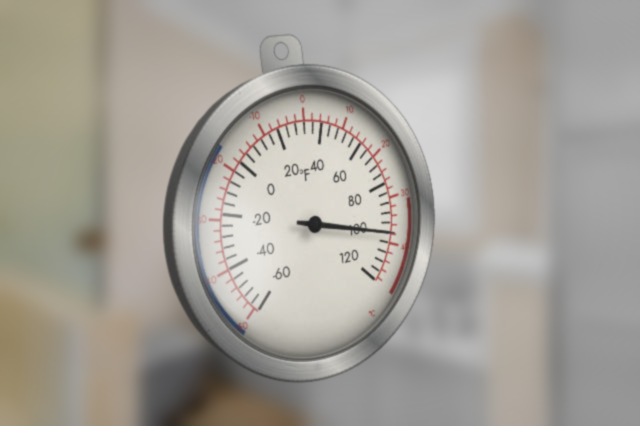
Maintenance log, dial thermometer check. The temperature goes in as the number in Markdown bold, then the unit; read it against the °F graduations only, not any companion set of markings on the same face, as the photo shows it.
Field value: **100** °F
